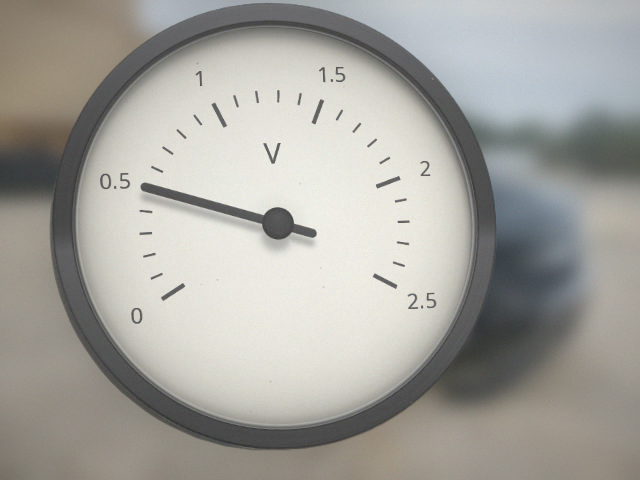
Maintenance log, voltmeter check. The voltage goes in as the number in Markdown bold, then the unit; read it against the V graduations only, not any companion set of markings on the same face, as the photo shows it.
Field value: **0.5** V
